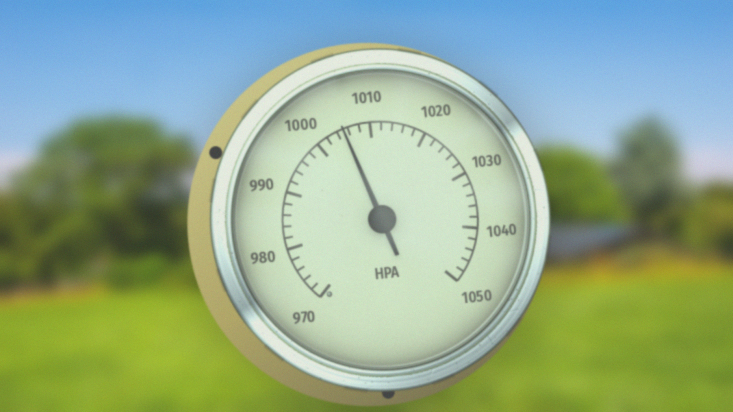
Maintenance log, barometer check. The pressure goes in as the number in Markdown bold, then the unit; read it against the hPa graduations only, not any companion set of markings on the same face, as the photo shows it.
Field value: **1005** hPa
